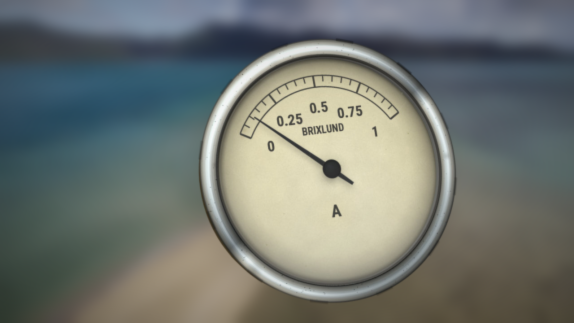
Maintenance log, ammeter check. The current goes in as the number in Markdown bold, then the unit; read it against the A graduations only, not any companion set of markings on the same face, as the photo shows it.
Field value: **0.1** A
